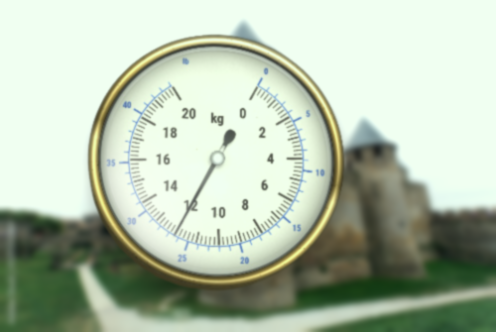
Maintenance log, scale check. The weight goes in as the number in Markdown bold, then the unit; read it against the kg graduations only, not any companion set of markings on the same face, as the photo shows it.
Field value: **12** kg
